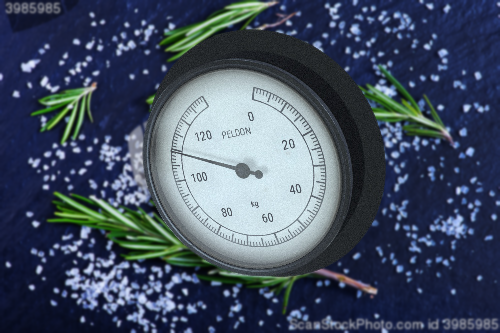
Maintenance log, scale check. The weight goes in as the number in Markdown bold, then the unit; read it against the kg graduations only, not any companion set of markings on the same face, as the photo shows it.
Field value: **110** kg
